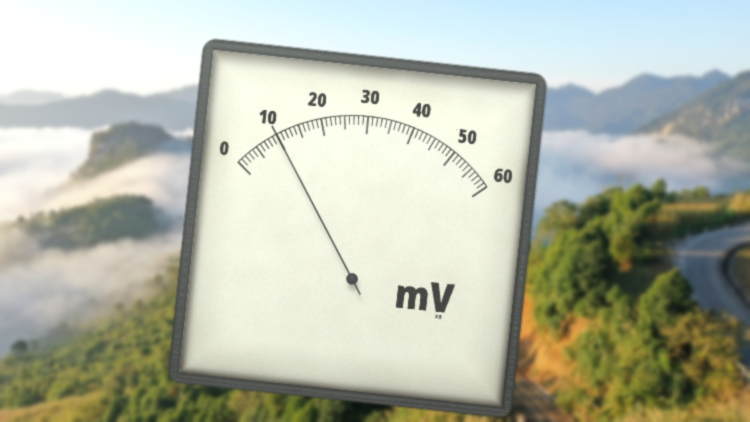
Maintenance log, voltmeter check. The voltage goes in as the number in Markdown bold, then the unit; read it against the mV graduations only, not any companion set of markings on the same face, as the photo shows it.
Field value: **10** mV
